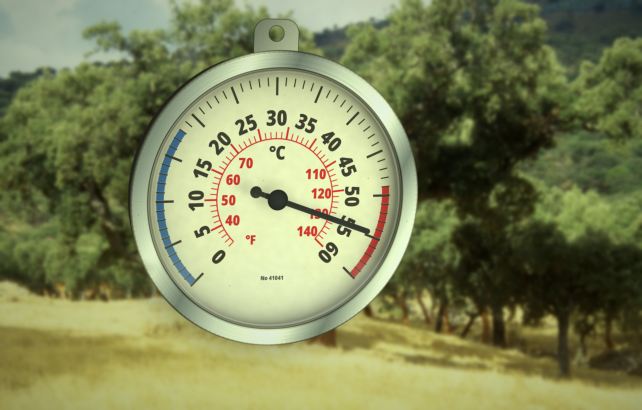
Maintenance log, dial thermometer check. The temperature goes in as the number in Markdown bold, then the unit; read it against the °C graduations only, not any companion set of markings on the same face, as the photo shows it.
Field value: **54.5** °C
